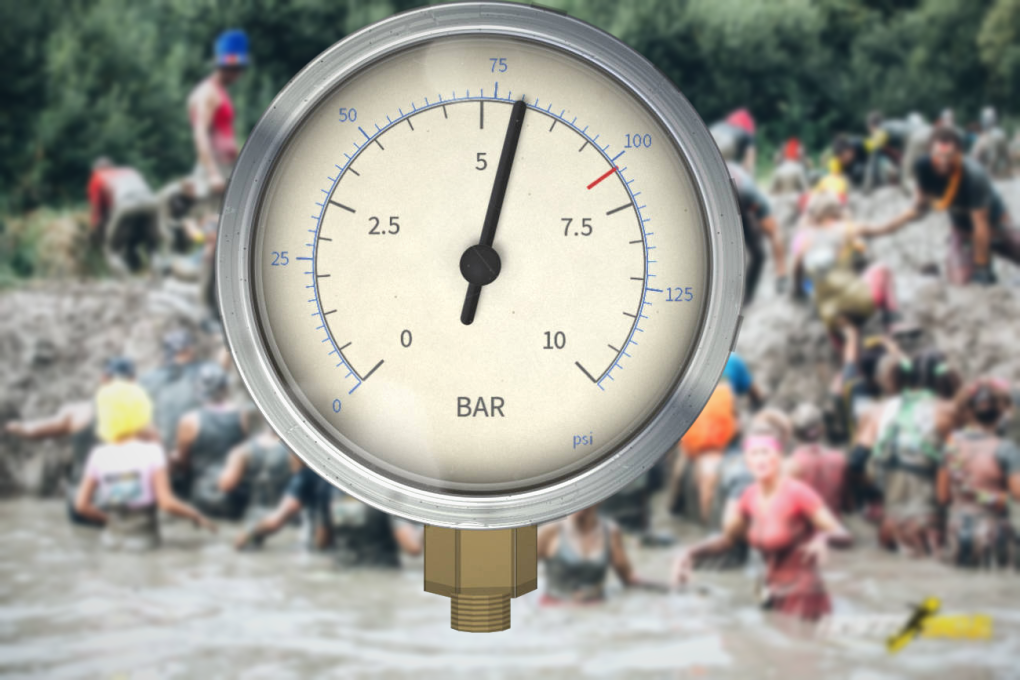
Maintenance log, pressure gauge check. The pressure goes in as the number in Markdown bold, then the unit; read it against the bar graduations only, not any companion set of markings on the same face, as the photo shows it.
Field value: **5.5** bar
